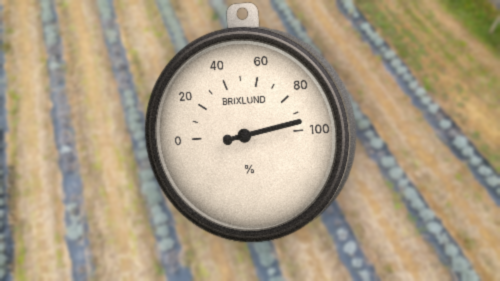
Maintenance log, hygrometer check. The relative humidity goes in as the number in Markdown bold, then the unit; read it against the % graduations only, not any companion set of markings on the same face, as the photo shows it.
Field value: **95** %
